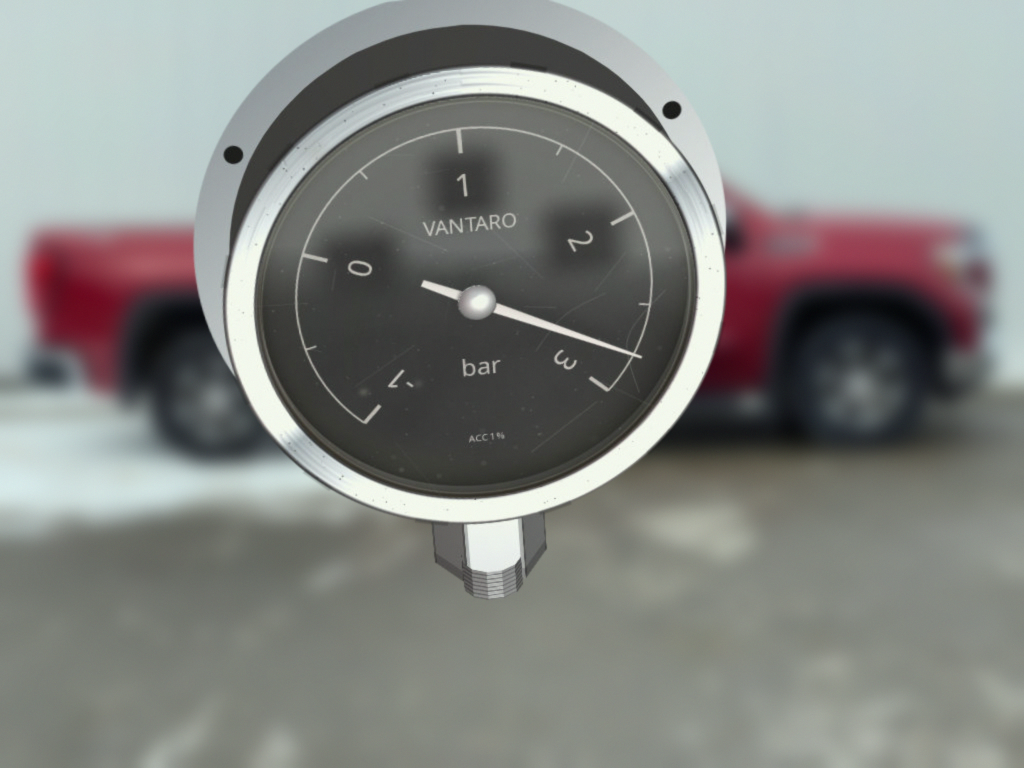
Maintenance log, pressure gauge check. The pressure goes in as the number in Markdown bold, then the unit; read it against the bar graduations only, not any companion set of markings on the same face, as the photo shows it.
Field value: **2.75** bar
